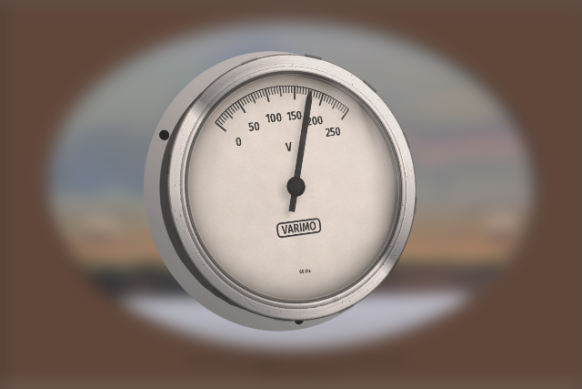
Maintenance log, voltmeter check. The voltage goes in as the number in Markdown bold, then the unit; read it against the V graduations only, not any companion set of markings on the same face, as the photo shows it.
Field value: **175** V
